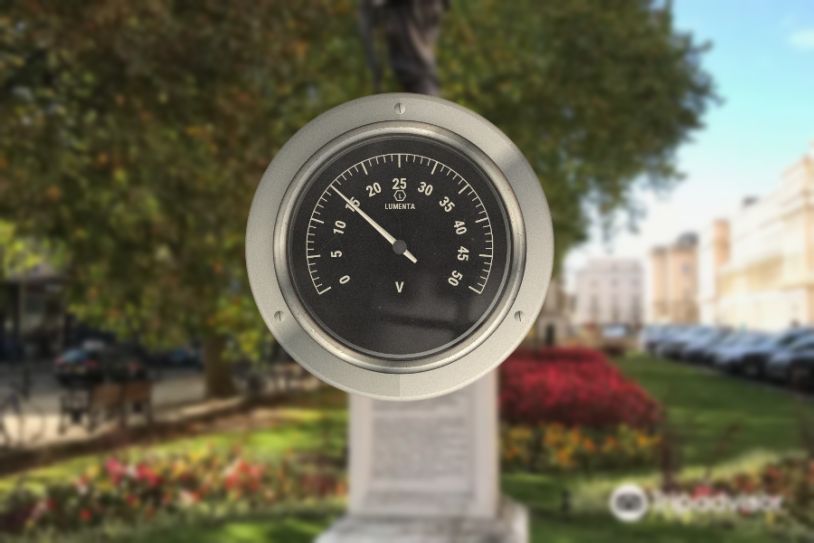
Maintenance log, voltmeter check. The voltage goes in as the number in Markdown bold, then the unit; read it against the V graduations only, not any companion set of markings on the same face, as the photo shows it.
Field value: **15** V
